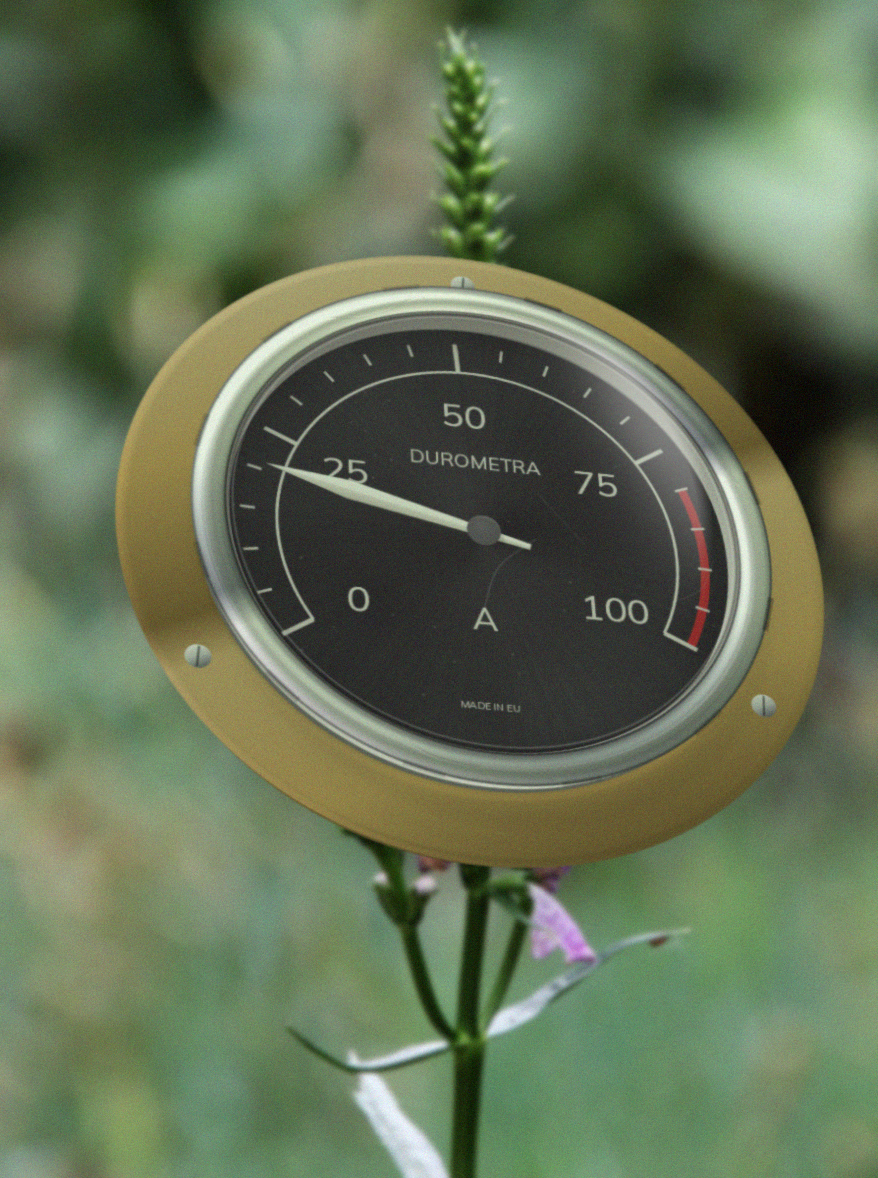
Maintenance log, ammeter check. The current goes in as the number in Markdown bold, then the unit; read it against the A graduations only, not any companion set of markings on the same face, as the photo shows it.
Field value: **20** A
